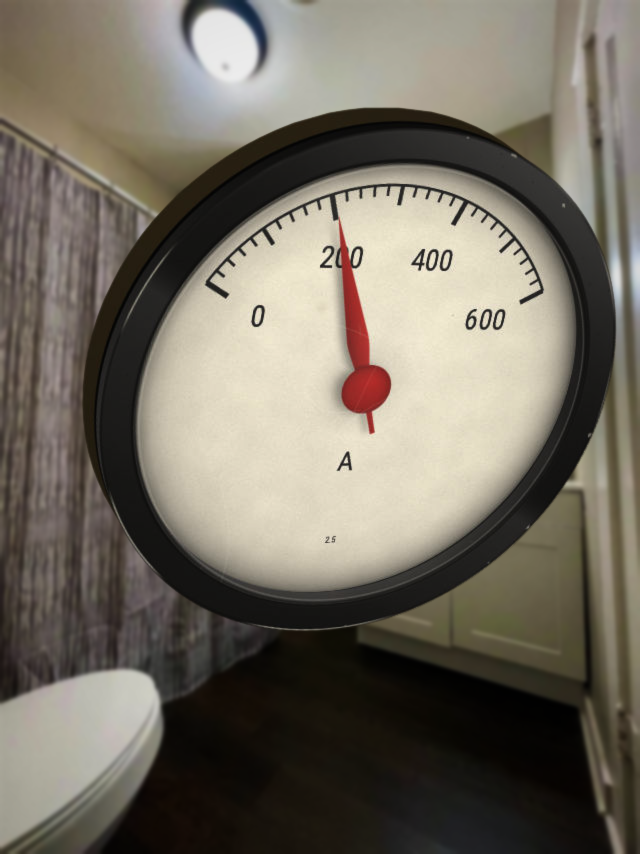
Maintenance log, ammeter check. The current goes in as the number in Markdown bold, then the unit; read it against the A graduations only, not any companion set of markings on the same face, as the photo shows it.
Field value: **200** A
